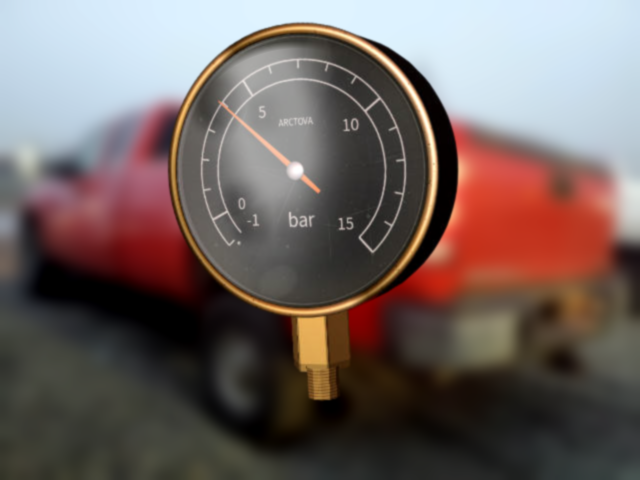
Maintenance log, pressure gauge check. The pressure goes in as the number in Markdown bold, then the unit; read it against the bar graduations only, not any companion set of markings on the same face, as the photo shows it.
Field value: **4** bar
